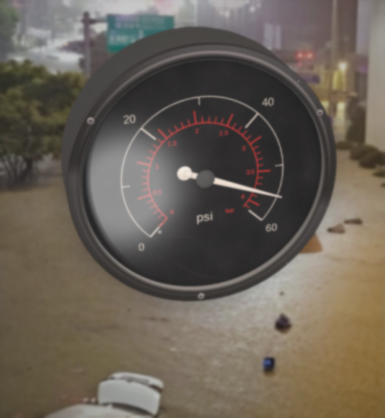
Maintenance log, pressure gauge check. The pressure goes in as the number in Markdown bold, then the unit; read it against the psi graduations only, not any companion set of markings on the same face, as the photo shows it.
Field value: **55** psi
